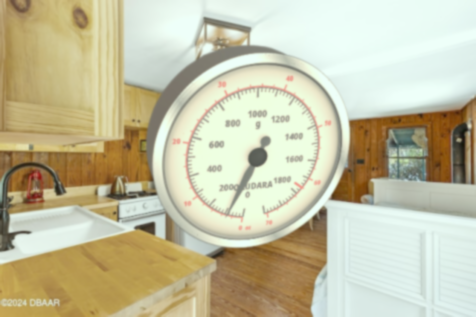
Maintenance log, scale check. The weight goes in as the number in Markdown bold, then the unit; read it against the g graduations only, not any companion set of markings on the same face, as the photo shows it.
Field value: **100** g
